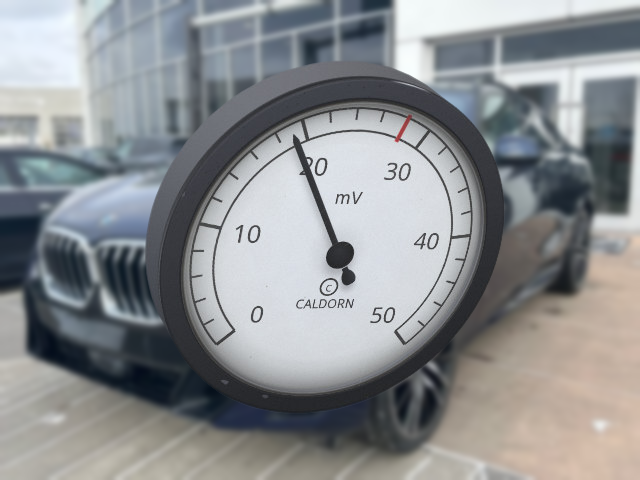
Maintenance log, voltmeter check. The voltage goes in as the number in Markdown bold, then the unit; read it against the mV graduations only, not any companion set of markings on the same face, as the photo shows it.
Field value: **19** mV
